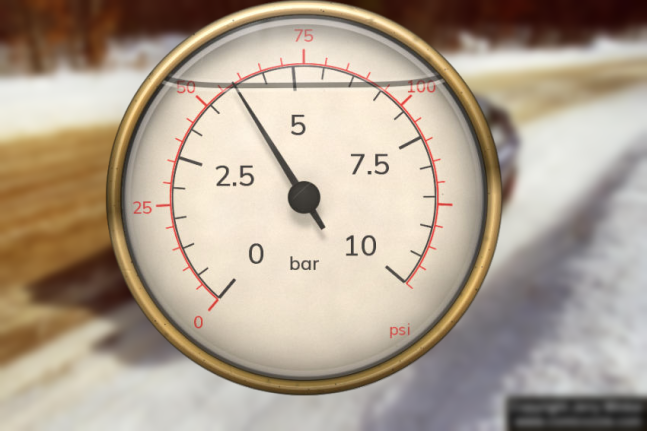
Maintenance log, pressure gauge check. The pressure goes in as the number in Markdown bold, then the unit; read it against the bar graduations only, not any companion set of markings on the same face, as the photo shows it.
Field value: **4** bar
